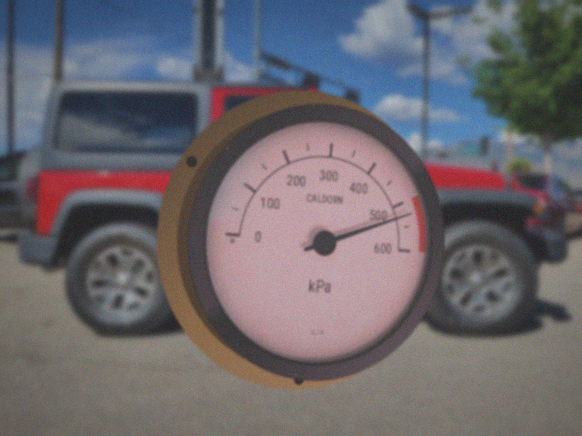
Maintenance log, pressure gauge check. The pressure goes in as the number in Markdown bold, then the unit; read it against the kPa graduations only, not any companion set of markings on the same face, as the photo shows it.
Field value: **525** kPa
